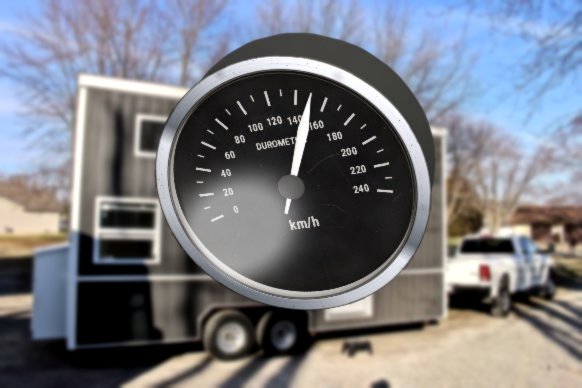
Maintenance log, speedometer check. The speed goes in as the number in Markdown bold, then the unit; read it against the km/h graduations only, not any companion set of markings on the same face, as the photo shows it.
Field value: **150** km/h
